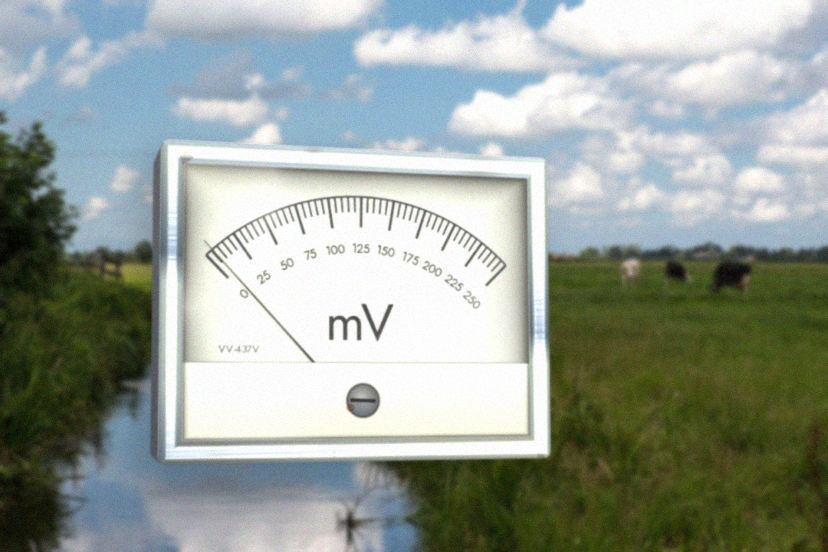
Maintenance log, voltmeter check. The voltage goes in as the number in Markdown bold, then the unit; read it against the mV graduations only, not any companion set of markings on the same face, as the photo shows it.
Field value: **5** mV
